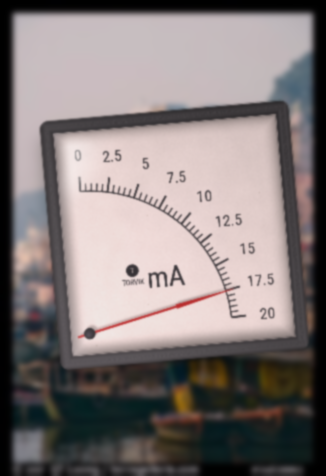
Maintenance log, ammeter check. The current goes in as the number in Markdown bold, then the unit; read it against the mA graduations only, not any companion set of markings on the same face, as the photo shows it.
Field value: **17.5** mA
